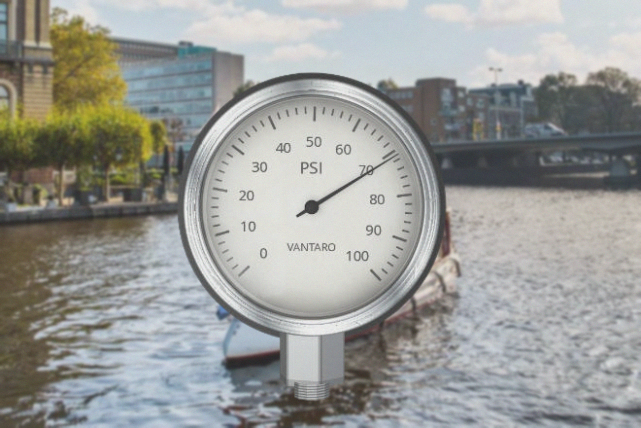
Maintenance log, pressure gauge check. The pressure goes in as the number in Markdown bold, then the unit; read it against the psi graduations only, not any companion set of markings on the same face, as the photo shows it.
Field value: **71** psi
